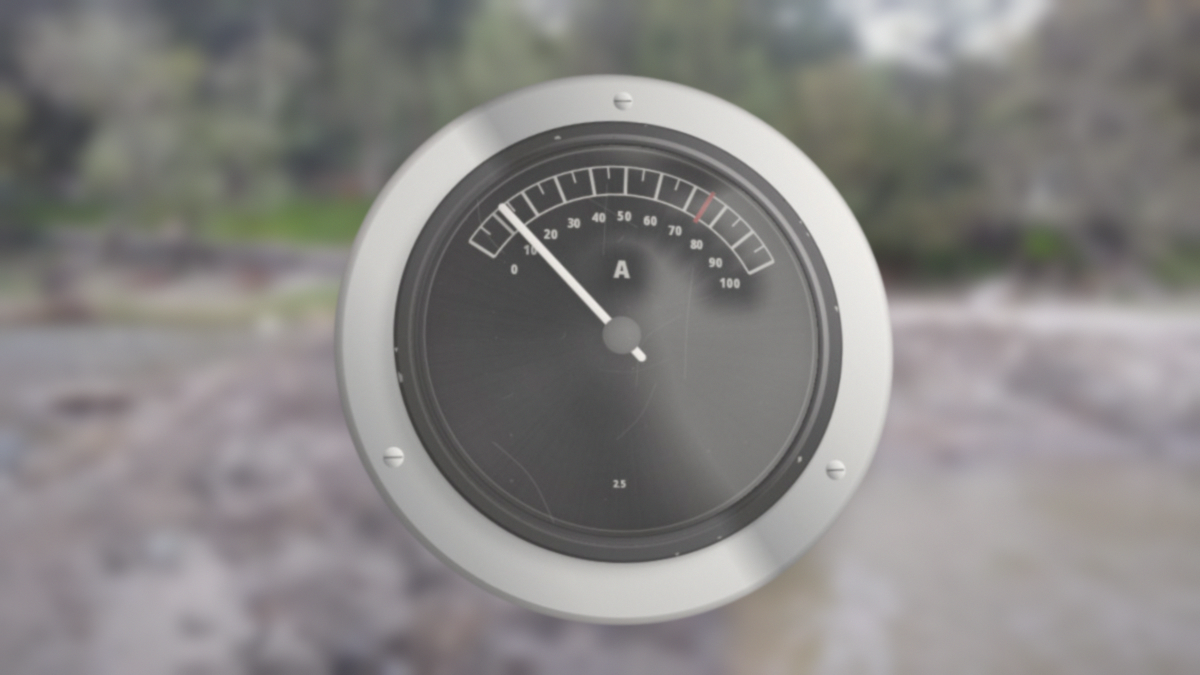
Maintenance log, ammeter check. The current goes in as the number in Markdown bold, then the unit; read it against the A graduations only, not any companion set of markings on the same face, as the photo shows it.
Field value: **12.5** A
